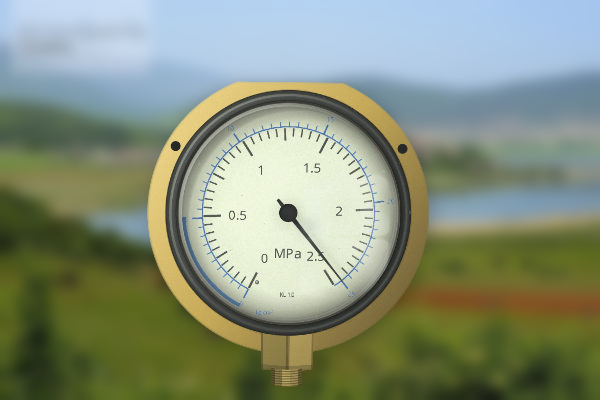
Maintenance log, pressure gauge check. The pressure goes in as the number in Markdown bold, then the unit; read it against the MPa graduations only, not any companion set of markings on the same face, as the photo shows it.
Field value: **2.45** MPa
